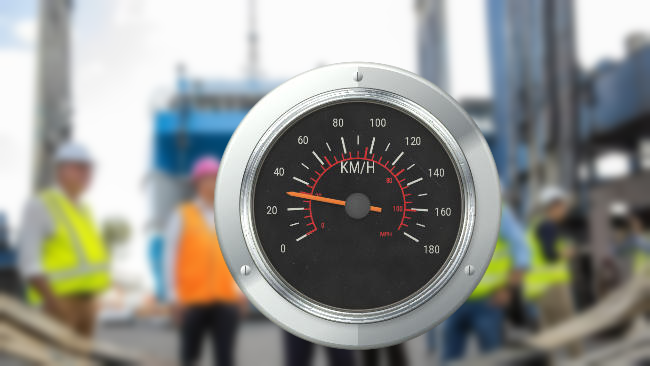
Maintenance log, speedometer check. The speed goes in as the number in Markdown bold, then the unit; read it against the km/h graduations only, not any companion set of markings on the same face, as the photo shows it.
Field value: **30** km/h
